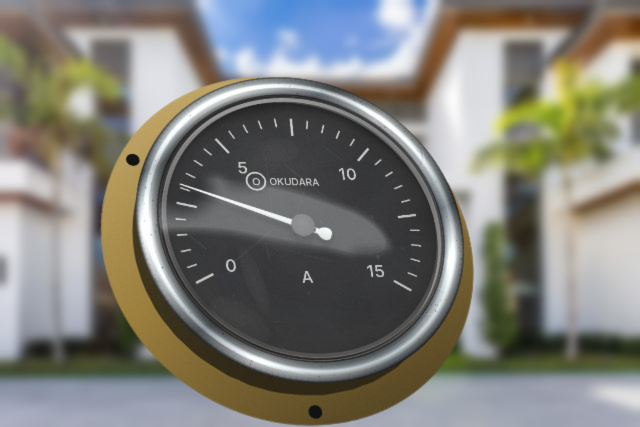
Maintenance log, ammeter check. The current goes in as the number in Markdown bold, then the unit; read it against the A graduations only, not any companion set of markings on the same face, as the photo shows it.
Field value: **3** A
